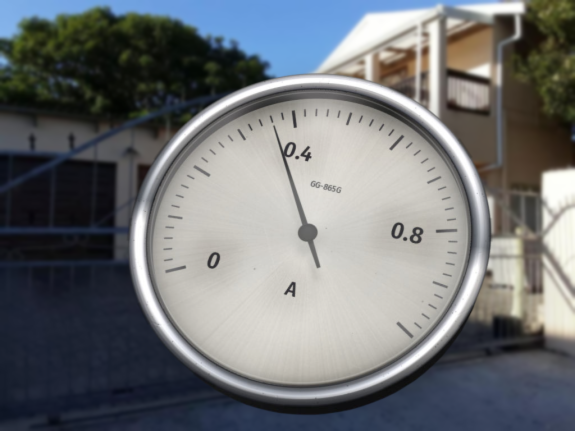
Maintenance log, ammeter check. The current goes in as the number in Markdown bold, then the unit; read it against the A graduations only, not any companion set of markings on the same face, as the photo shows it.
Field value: **0.36** A
